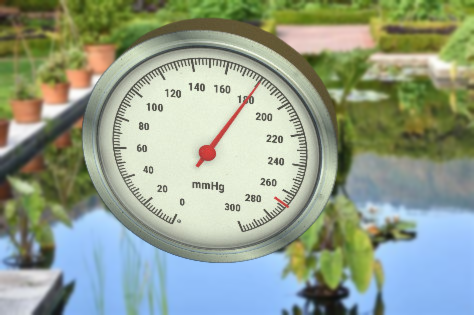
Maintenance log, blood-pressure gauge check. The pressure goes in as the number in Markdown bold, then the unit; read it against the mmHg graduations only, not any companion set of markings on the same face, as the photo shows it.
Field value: **180** mmHg
